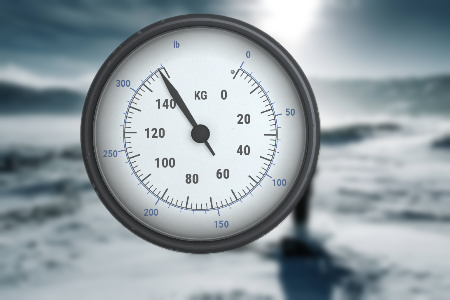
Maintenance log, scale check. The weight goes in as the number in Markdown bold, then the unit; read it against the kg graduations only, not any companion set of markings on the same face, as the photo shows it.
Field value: **148** kg
